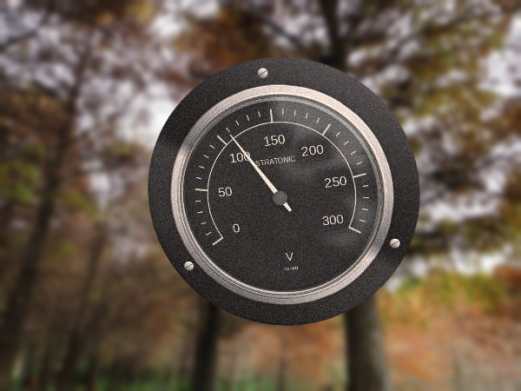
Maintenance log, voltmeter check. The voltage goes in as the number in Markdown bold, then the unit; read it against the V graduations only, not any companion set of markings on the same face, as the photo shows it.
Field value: **110** V
